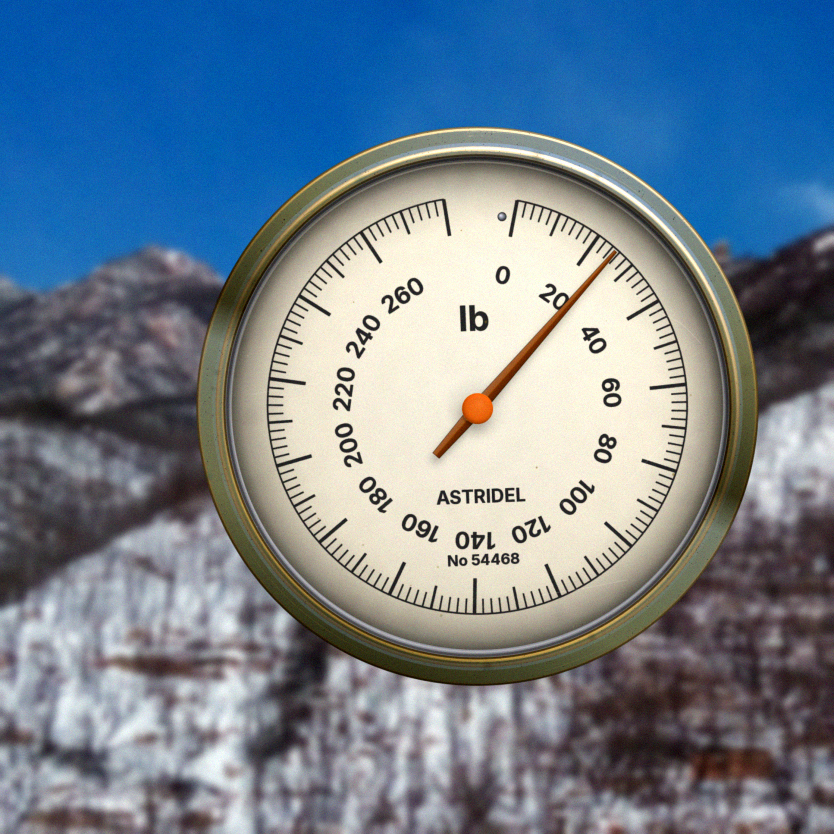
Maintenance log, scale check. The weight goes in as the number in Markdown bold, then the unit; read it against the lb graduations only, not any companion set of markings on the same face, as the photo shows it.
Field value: **25** lb
